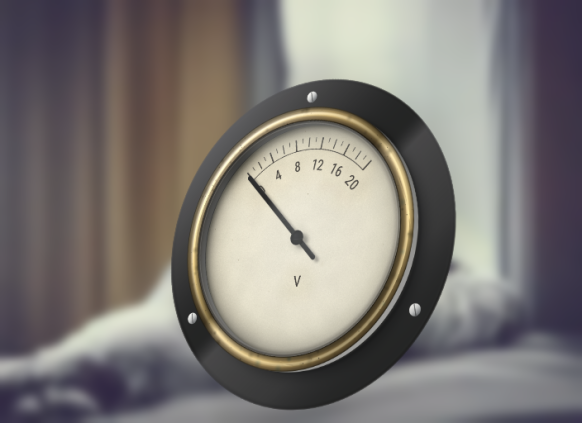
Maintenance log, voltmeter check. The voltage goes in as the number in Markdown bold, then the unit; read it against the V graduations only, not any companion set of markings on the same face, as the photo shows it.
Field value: **0** V
